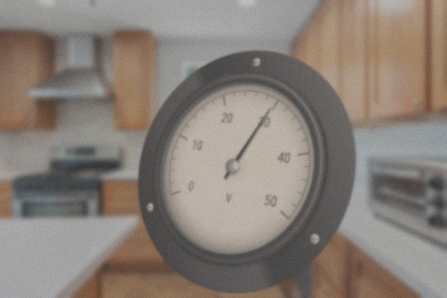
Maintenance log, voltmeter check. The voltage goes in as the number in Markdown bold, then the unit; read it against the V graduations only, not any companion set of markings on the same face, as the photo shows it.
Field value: **30** V
